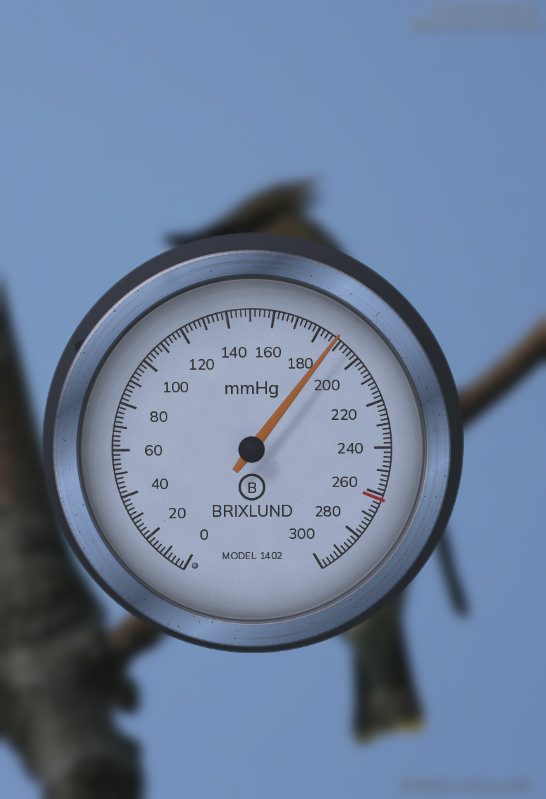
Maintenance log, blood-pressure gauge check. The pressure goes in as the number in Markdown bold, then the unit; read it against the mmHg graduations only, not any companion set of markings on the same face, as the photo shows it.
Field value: **188** mmHg
